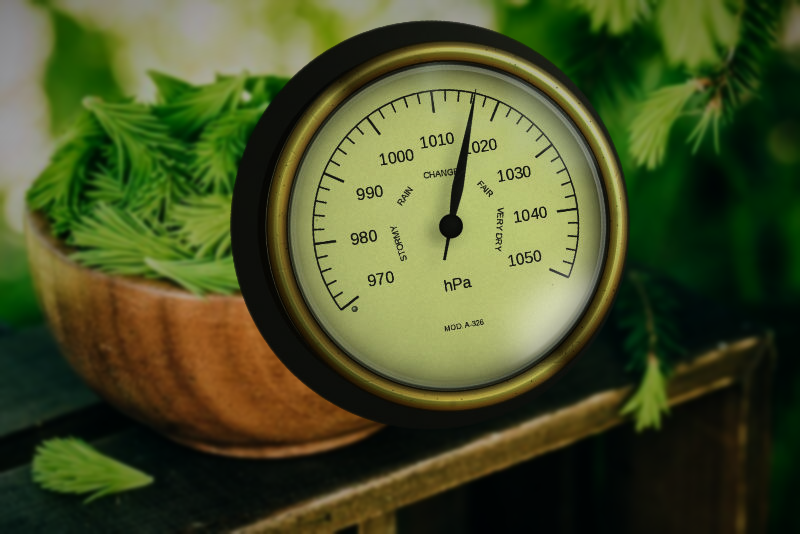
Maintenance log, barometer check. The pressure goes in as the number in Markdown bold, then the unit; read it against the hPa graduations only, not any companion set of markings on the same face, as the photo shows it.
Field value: **1016** hPa
